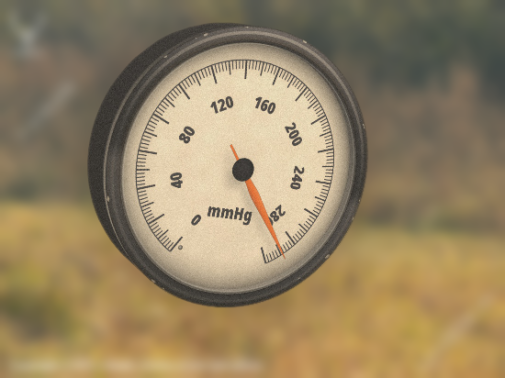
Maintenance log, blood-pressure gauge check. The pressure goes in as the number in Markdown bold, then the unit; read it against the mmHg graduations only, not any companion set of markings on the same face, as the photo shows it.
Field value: **290** mmHg
